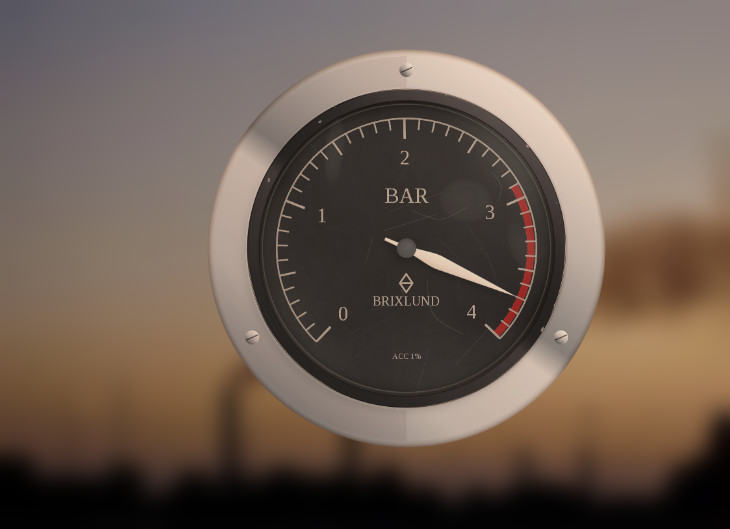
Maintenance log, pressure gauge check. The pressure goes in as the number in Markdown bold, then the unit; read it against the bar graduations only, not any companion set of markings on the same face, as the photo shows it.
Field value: **3.7** bar
